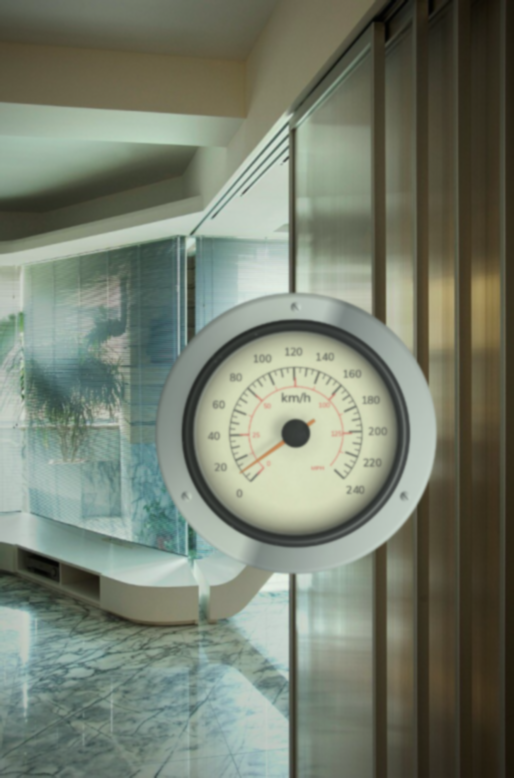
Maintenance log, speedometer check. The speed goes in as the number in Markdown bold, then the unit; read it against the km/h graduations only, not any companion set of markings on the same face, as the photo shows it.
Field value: **10** km/h
